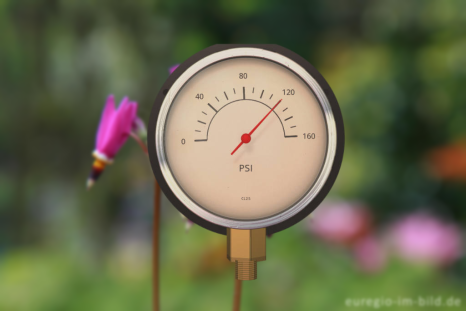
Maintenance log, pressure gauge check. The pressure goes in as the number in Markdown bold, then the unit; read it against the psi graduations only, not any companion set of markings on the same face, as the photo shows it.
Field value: **120** psi
